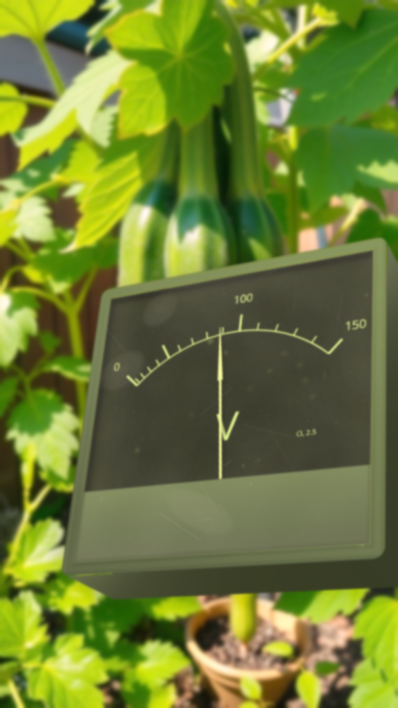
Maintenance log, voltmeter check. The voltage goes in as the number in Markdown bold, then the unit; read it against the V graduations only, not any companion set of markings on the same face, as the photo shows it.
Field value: **90** V
